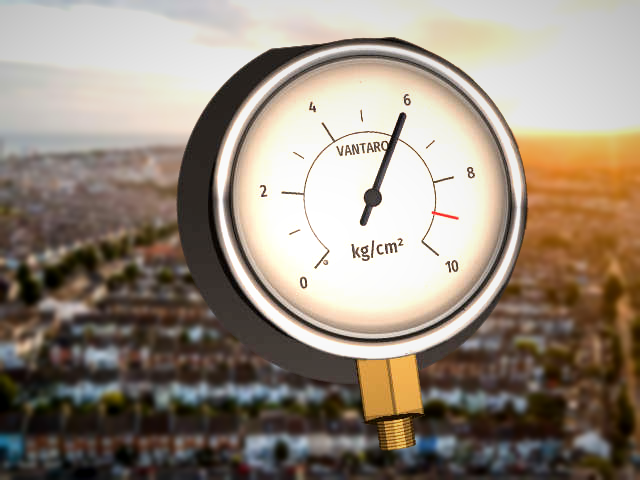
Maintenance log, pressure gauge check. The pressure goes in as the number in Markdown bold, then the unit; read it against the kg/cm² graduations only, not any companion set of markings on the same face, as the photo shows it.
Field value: **6** kg/cm²
